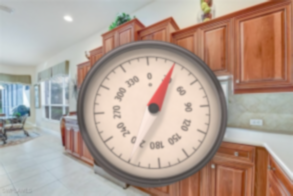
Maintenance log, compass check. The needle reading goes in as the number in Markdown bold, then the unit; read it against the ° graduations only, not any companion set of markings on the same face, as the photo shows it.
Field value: **30** °
